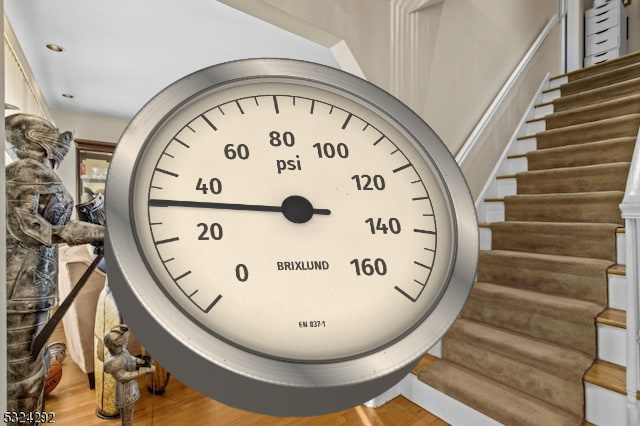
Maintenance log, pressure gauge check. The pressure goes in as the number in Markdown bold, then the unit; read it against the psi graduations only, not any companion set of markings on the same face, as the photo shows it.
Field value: **30** psi
